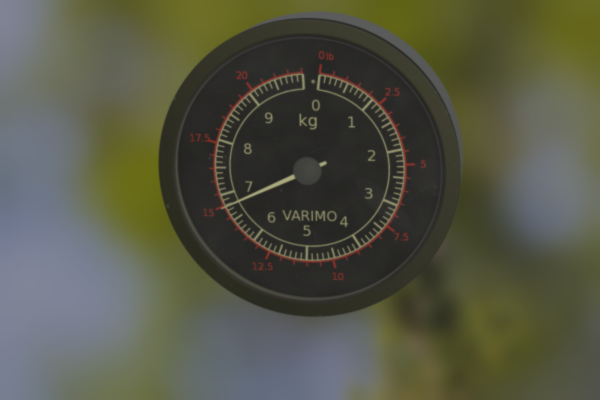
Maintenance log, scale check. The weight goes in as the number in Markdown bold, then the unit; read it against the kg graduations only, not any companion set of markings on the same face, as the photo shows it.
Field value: **6.8** kg
